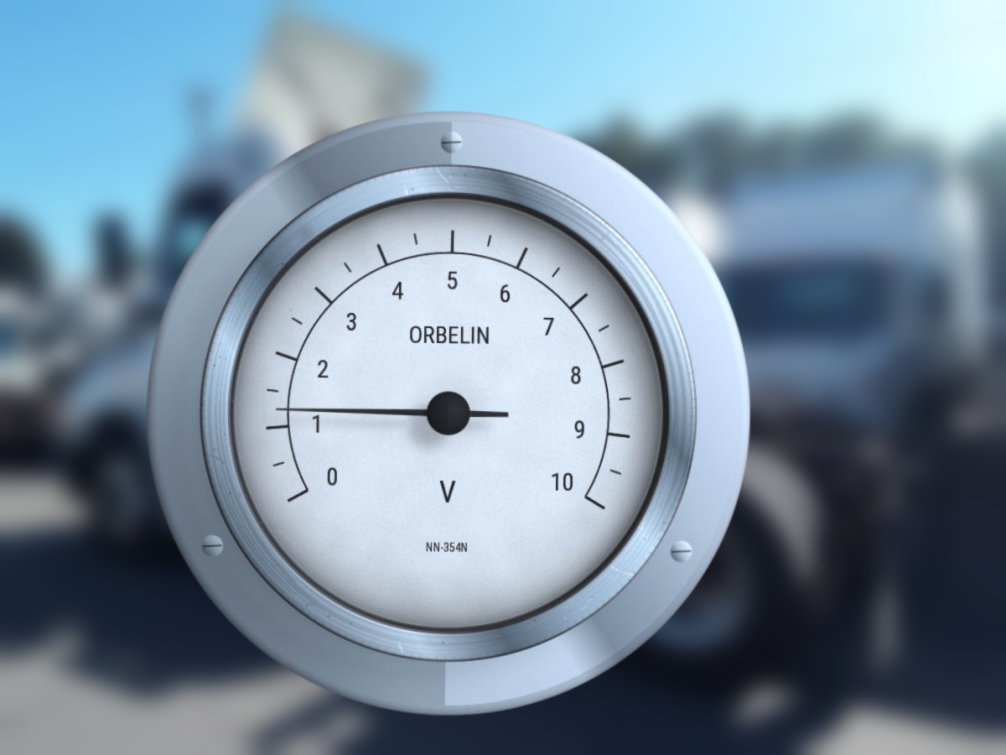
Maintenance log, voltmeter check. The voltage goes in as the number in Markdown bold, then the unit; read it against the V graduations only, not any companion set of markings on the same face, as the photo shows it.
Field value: **1.25** V
